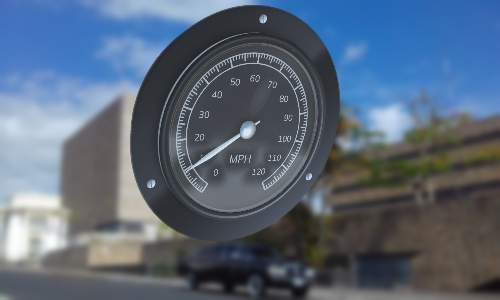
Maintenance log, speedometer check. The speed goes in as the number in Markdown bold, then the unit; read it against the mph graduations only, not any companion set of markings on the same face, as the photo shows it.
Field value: **10** mph
